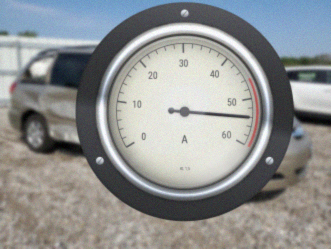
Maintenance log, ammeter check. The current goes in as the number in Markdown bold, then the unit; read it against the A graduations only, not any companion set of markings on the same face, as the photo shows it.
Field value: **54** A
